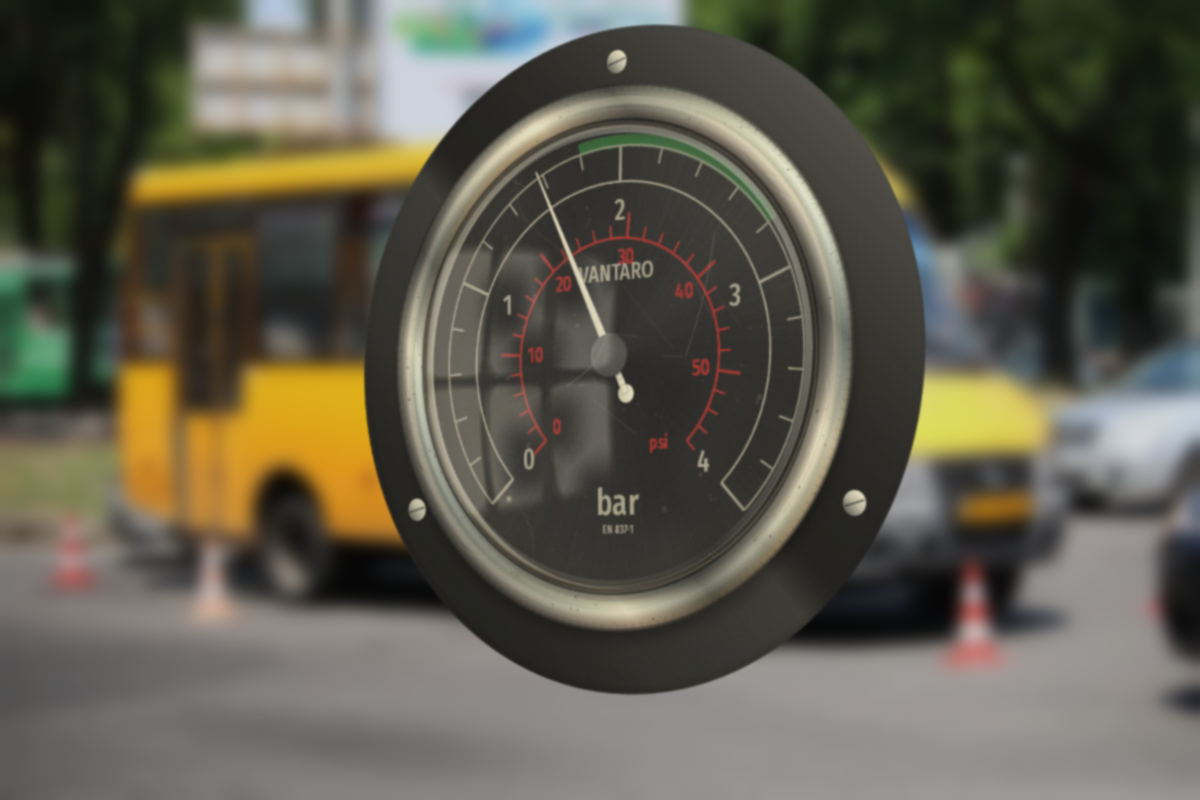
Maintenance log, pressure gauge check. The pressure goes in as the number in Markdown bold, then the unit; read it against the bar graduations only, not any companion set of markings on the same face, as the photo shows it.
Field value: **1.6** bar
